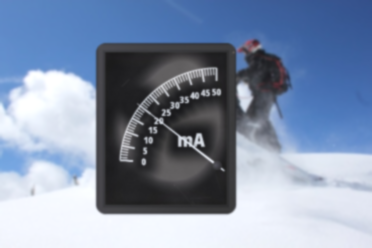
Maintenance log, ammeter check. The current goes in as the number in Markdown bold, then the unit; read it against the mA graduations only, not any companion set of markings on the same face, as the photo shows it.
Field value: **20** mA
